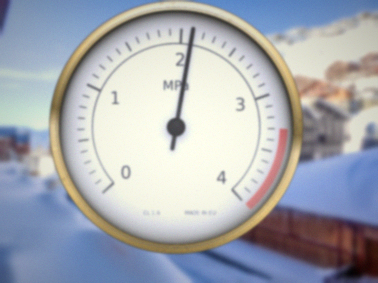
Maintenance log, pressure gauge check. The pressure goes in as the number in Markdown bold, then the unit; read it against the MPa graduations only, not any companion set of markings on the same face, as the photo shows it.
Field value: **2.1** MPa
